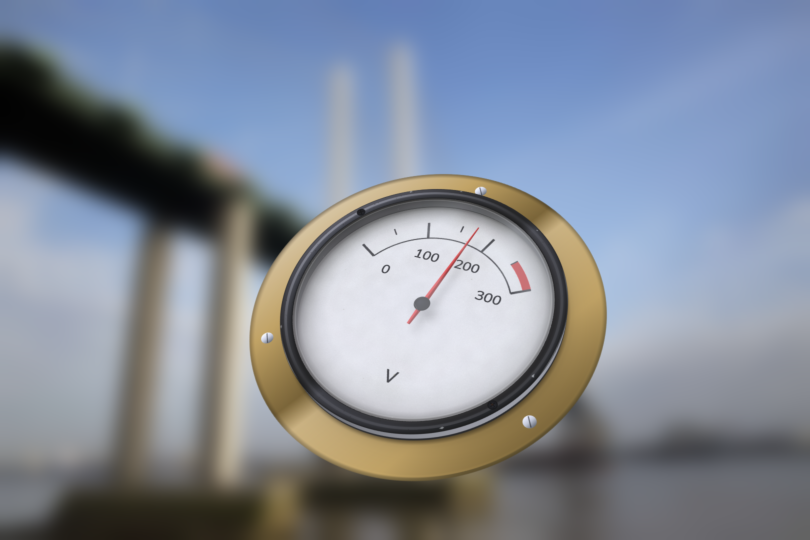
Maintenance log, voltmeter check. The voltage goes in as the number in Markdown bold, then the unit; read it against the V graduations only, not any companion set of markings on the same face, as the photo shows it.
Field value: **175** V
